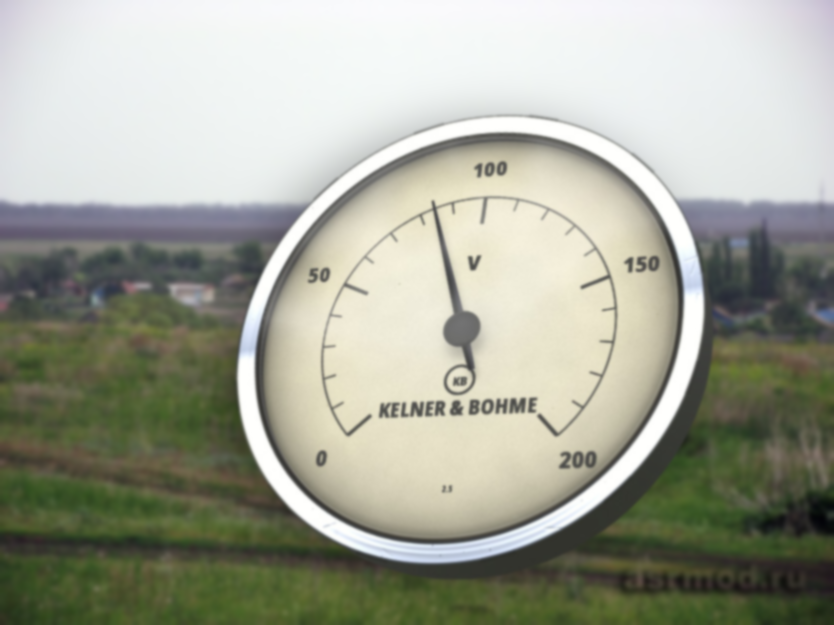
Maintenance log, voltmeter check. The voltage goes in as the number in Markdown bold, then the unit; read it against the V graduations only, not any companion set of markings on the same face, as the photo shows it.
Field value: **85** V
